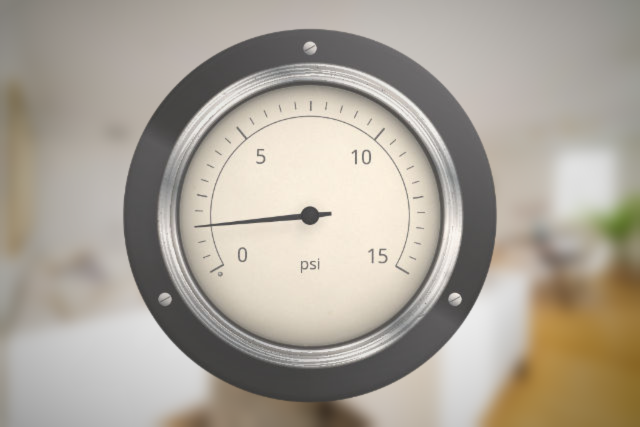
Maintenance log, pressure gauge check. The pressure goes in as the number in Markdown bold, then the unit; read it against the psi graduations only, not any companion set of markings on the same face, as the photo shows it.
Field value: **1.5** psi
